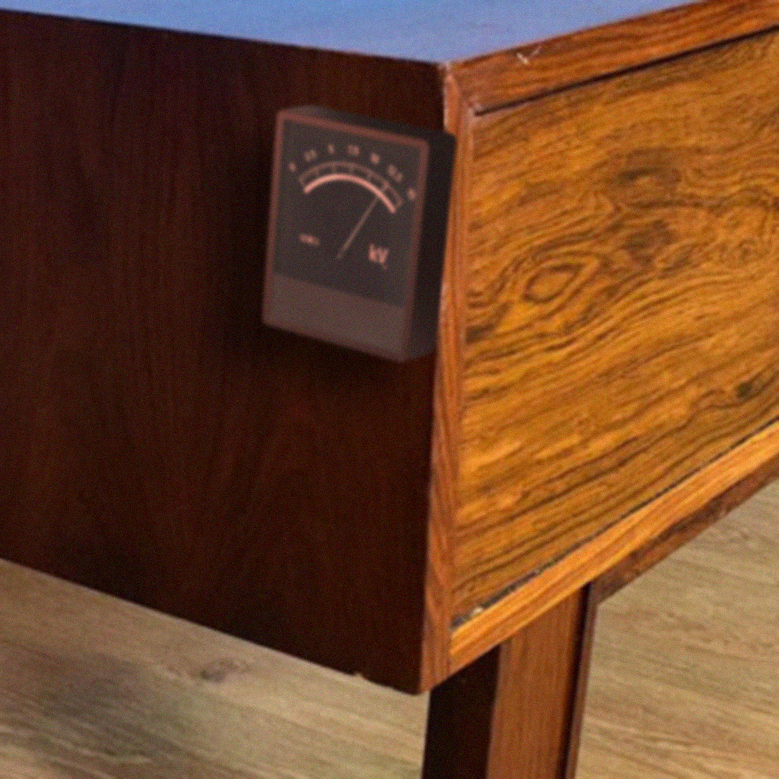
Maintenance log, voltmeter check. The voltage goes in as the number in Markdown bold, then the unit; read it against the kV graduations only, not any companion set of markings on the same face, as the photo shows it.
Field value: **12.5** kV
